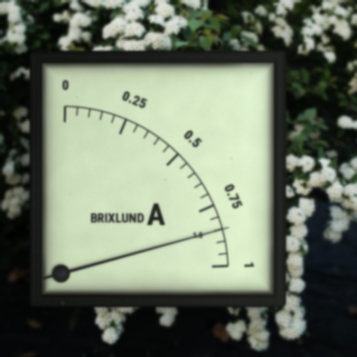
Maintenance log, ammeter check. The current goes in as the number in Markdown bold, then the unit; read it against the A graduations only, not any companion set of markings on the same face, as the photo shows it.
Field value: **0.85** A
